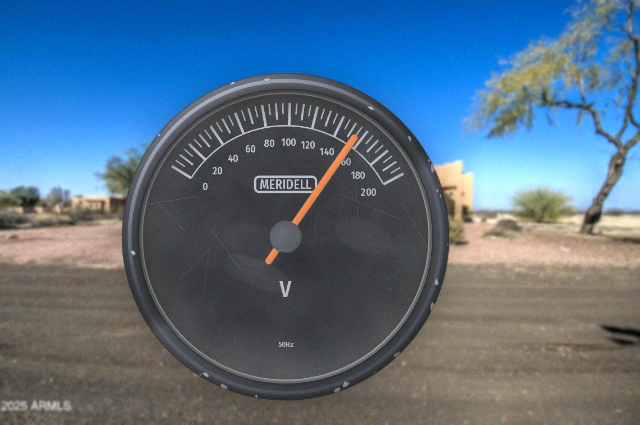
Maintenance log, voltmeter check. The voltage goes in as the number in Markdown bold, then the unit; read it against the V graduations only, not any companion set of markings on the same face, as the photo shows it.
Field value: **155** V
